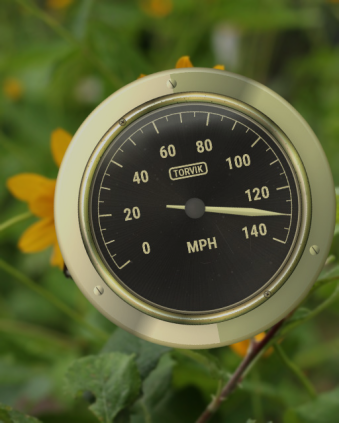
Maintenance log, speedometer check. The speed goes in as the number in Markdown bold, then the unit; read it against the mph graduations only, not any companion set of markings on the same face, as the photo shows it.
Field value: **130** mph
